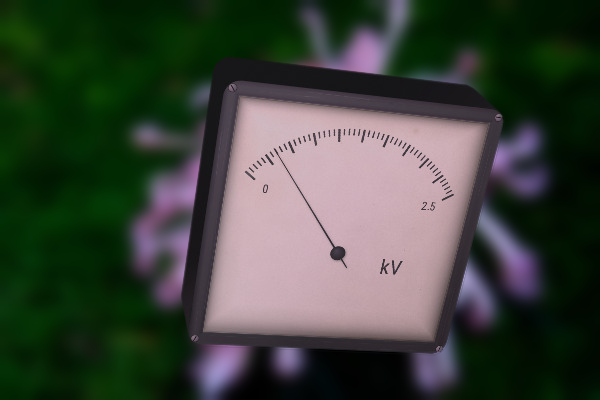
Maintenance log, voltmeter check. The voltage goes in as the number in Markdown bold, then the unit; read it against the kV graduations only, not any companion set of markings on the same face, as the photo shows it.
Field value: **0.35** kV
